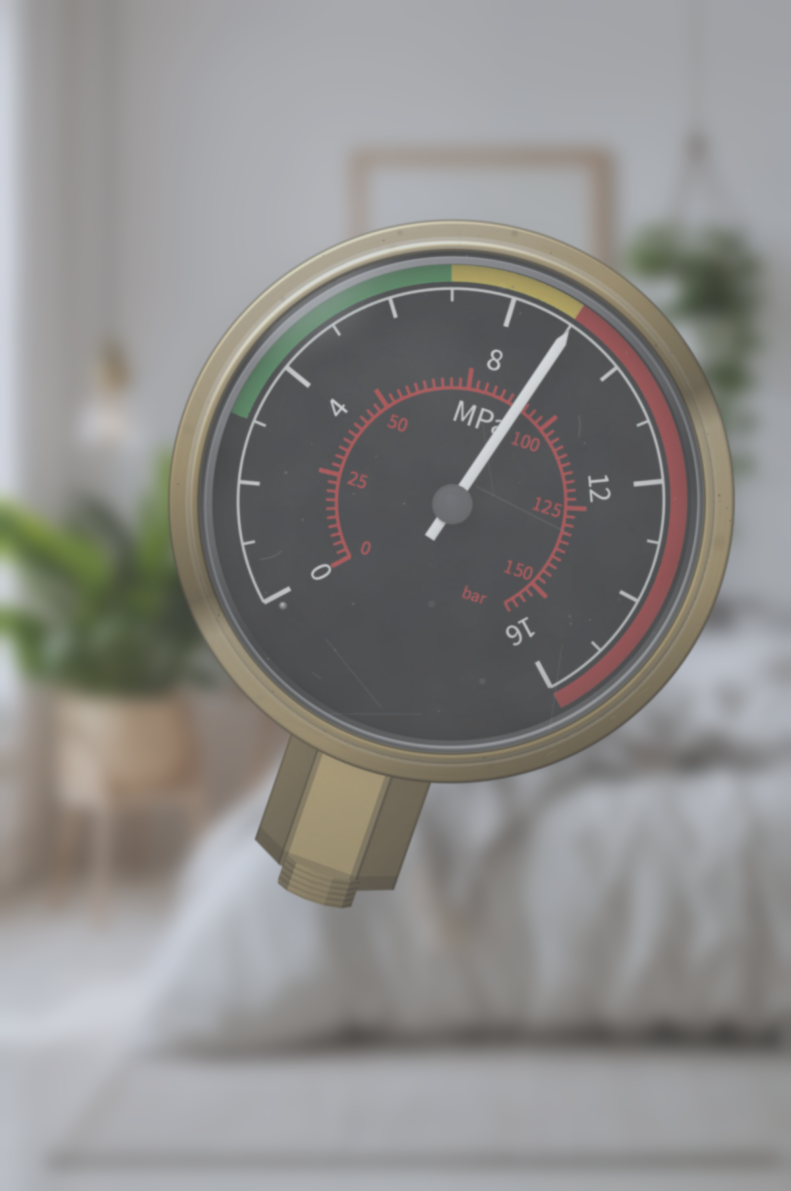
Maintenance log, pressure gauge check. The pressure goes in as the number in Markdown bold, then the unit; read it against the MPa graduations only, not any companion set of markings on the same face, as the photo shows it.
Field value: **9** MPa
